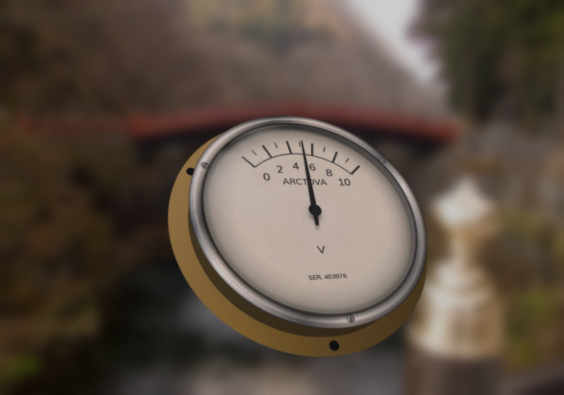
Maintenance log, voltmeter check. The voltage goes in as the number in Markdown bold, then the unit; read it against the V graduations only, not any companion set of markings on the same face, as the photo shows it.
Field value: **5** V
